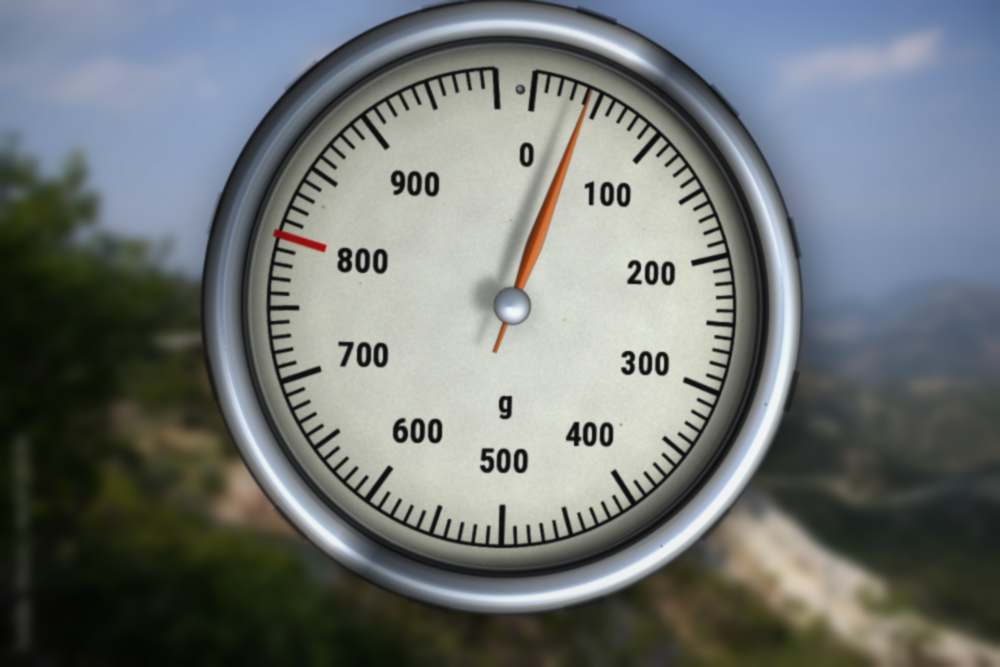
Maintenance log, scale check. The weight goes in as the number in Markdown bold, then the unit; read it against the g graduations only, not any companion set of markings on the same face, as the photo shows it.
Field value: **40** g
